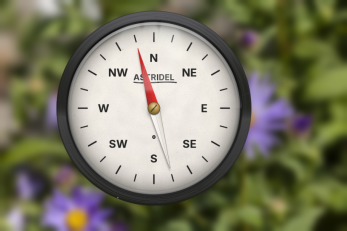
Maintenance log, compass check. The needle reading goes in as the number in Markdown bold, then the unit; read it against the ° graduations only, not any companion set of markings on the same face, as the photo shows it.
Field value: **345** °
